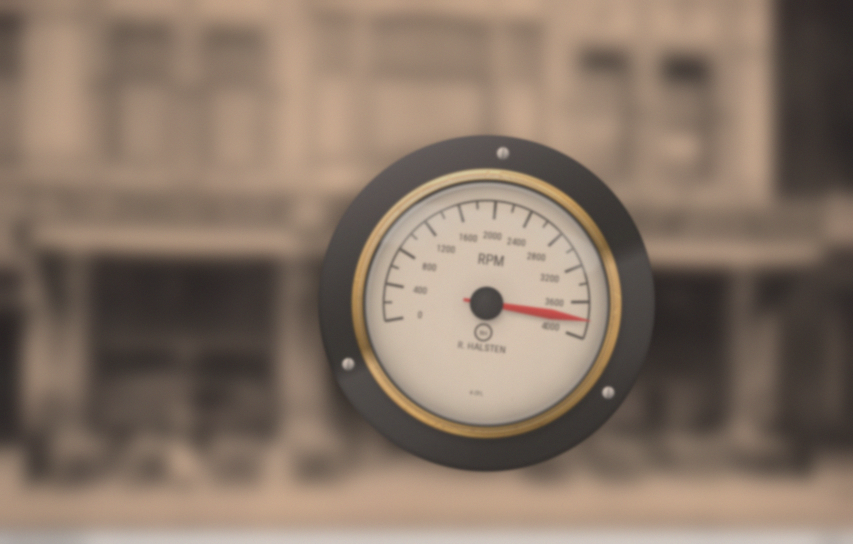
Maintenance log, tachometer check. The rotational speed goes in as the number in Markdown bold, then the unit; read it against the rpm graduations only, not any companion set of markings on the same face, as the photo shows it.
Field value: **3800** rpm
